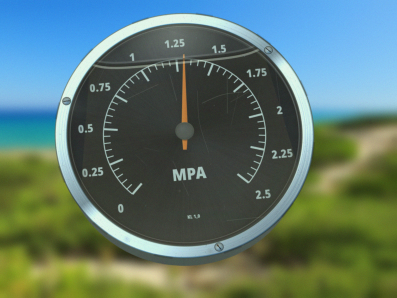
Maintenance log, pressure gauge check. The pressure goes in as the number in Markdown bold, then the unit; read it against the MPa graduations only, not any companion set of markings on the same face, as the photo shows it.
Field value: **1.3** MPa
